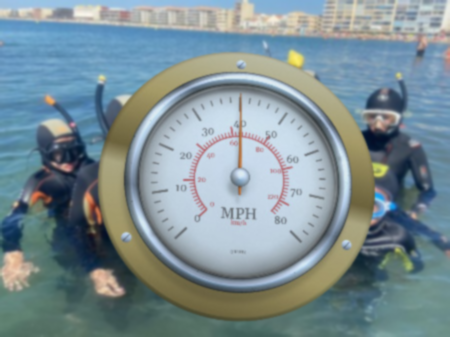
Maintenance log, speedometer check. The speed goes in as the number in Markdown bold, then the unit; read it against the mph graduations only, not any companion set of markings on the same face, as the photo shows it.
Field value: **40** mph
